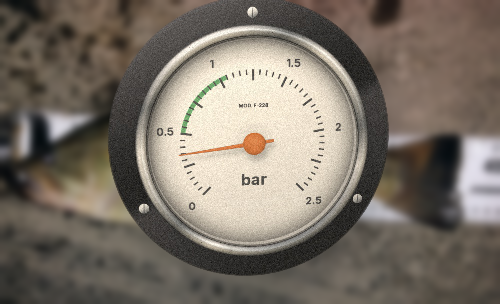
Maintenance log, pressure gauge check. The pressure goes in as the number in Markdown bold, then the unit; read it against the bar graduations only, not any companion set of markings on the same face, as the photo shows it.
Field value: **0.35** bar
